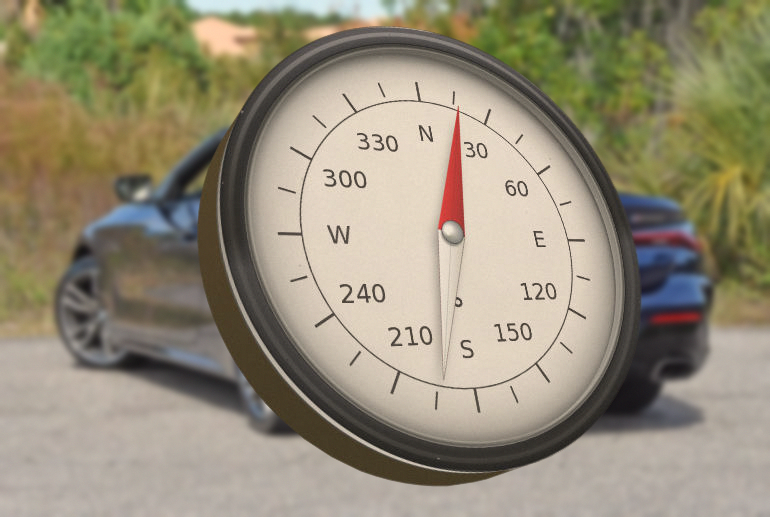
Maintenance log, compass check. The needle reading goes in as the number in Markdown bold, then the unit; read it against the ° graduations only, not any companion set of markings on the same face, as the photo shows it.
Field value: **15** °
